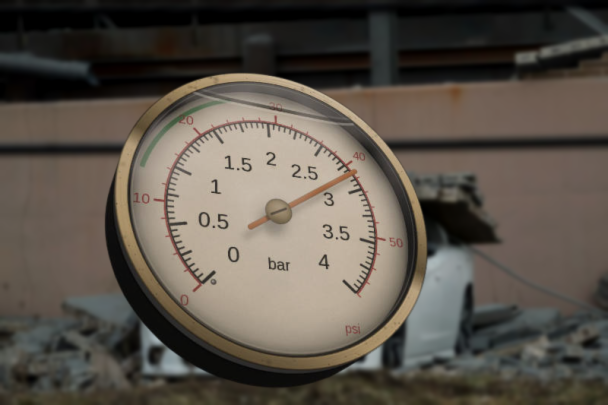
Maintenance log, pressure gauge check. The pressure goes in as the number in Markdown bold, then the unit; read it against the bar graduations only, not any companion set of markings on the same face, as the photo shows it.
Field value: **2.85** bar
